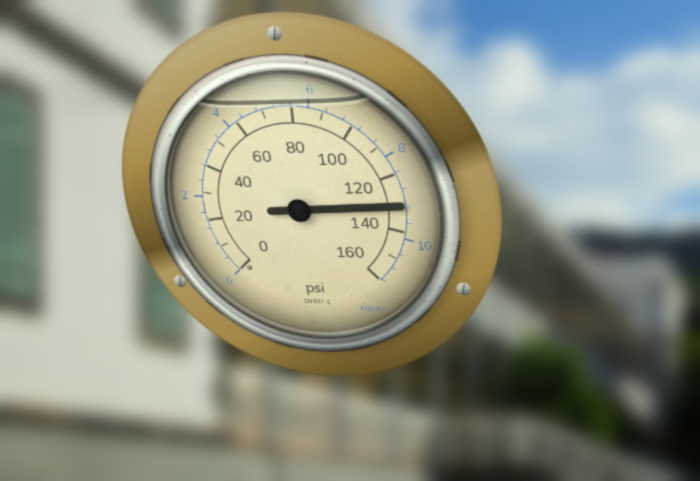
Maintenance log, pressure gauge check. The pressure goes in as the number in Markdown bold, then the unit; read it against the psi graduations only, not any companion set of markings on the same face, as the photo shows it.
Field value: **130** psi
